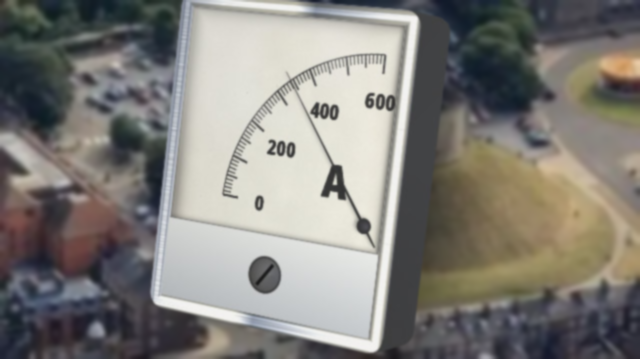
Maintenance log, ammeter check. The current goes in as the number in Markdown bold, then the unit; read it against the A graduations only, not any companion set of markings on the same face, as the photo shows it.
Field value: **350** A
